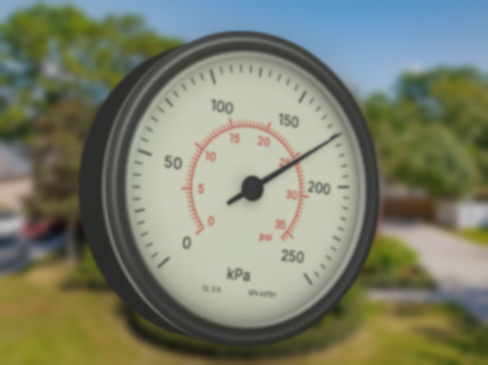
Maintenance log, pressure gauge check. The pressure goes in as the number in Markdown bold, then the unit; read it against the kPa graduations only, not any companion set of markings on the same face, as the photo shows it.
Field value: **175** kPa
